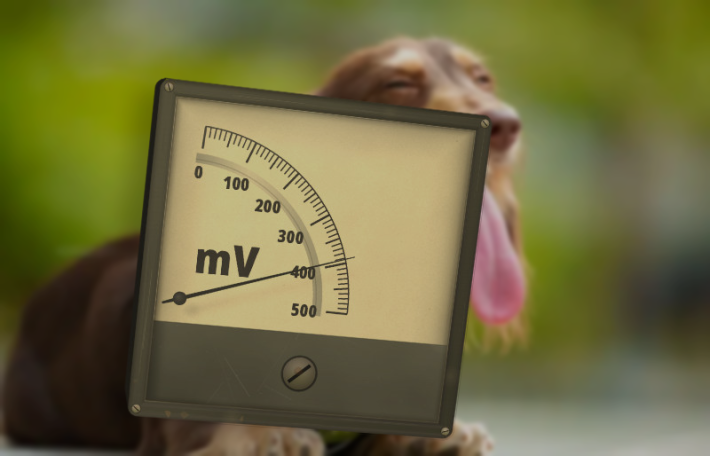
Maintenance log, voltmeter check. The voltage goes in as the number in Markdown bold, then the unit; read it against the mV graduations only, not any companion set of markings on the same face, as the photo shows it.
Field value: **390** mV
